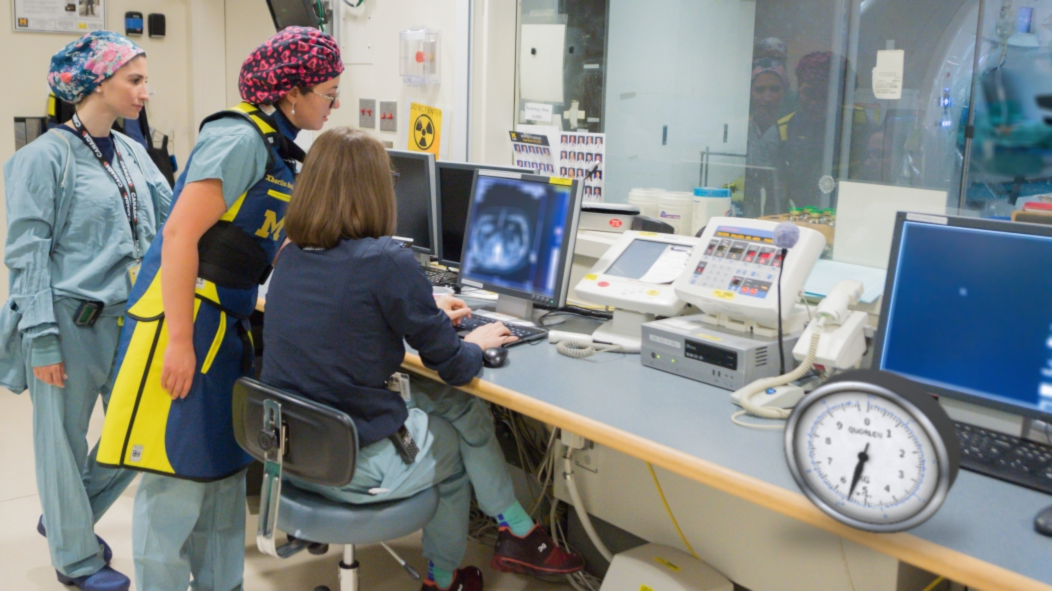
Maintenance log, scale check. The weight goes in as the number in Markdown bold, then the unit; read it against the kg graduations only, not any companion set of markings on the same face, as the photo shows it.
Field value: **5.5** kg
